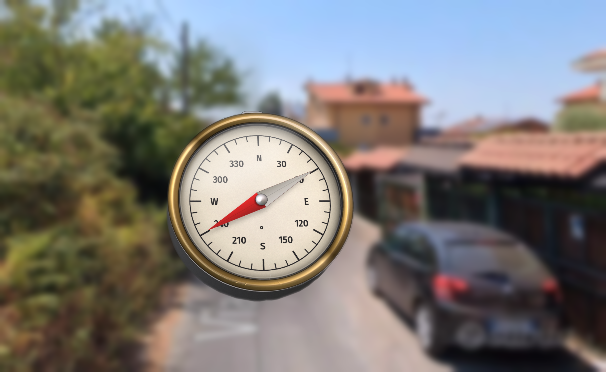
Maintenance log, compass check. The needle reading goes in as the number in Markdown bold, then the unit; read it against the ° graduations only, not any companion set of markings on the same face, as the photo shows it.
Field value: **240** °
